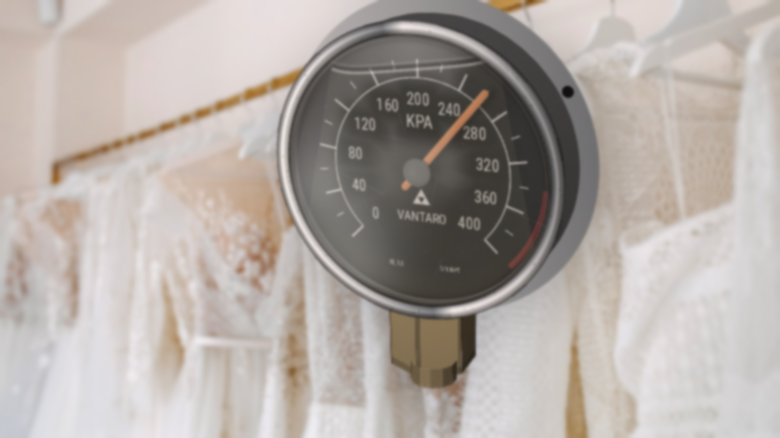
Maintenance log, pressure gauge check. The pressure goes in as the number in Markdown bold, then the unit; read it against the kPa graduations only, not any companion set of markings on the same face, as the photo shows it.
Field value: **260** kPa
